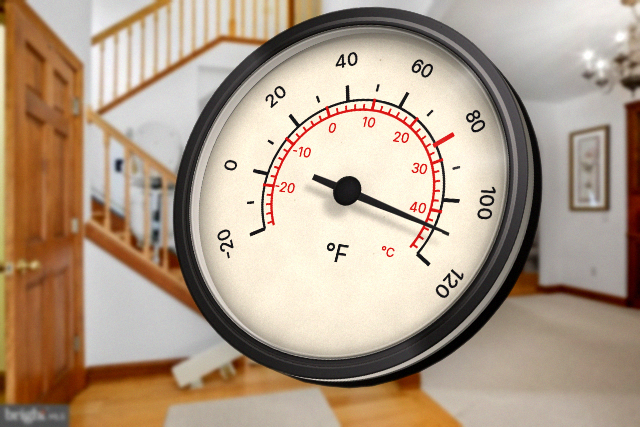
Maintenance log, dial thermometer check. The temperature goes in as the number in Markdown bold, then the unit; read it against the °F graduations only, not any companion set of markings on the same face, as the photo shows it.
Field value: **110** °F
